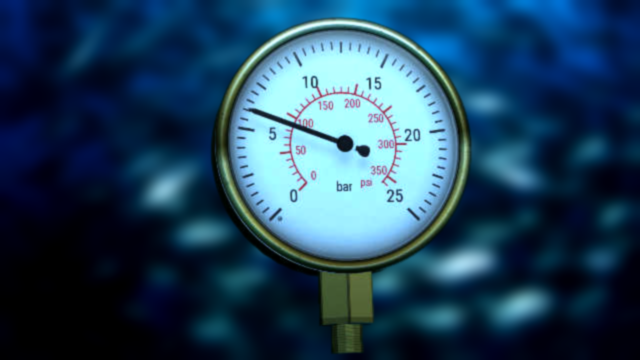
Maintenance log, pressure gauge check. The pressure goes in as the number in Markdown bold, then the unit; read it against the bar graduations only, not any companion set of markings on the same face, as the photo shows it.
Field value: **6** bar
